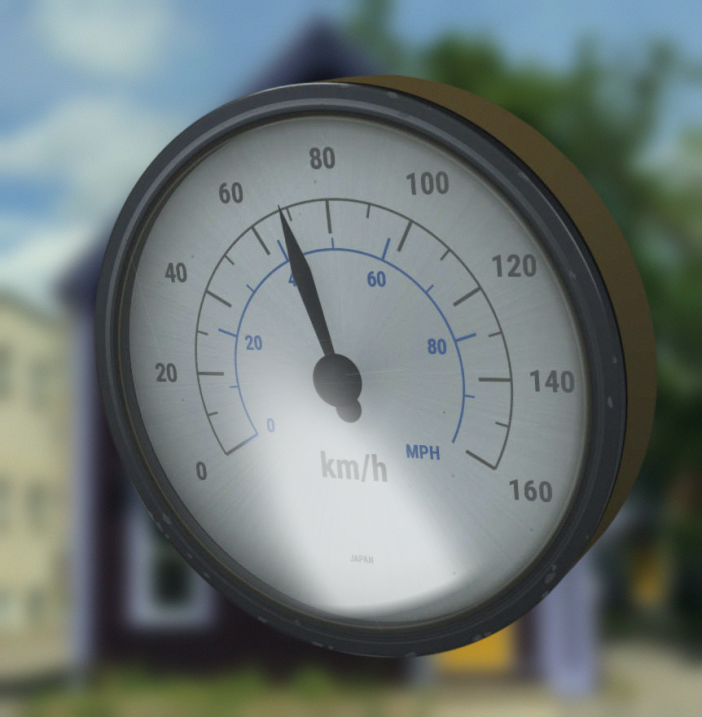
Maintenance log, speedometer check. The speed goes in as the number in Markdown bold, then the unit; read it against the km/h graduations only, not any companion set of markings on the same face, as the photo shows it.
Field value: **70** km/h
